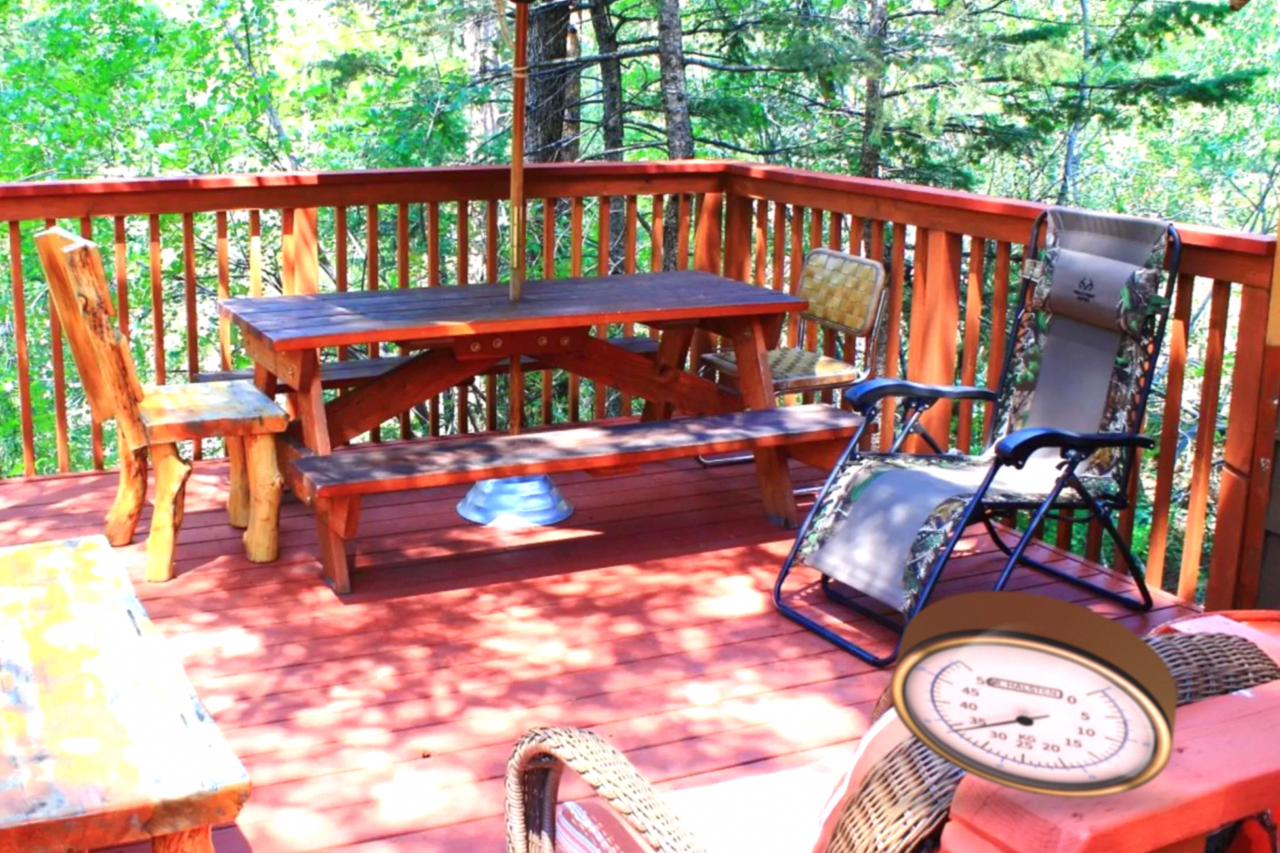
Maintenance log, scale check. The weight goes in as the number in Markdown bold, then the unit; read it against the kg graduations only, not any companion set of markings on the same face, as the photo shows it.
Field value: **35** kg
